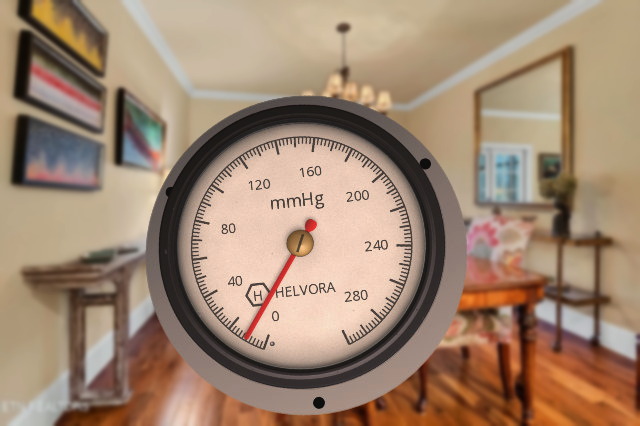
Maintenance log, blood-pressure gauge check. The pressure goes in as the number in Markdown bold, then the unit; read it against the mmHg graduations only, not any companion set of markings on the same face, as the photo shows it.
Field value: **10** mmHg
